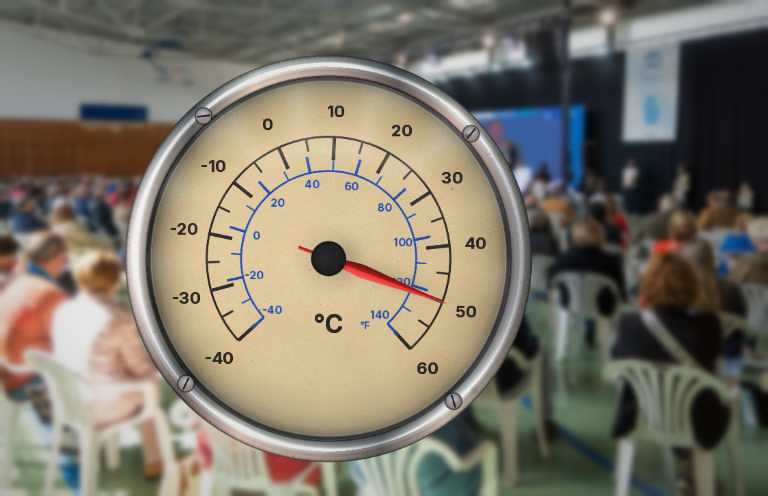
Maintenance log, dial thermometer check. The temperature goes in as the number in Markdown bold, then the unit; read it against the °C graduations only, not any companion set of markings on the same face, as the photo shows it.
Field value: **50** °C
